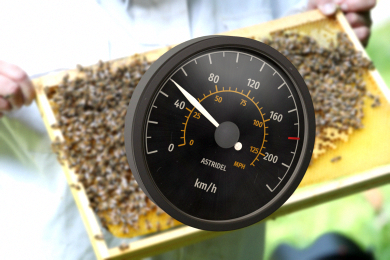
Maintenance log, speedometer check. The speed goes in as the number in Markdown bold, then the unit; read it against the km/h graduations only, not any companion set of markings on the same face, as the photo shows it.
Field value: **50** km/h
